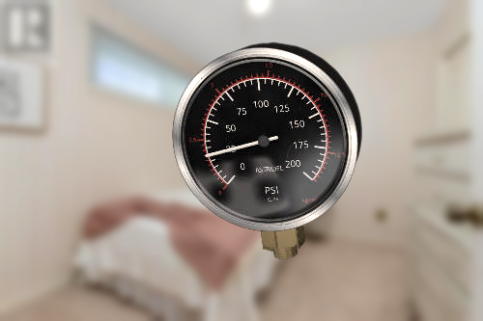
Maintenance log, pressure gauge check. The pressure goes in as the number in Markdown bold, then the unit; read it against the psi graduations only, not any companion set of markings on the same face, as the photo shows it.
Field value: **25** psi
